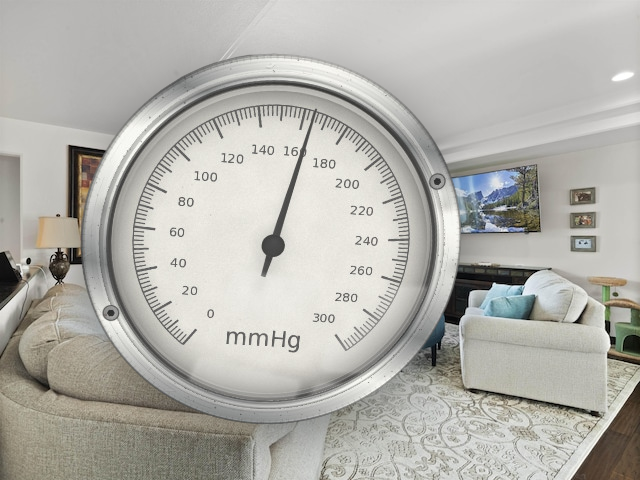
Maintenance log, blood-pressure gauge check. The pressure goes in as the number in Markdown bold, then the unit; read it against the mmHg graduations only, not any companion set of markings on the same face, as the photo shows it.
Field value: **164** mmHg
